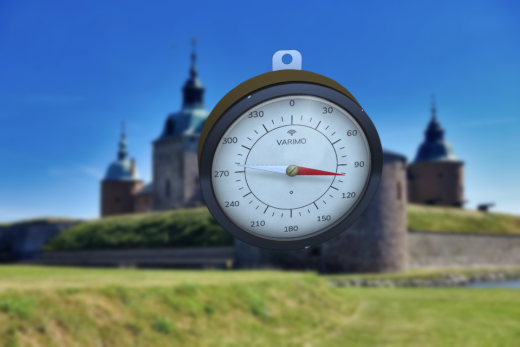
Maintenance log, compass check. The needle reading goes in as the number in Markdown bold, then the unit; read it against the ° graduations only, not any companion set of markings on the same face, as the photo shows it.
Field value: **100** °
